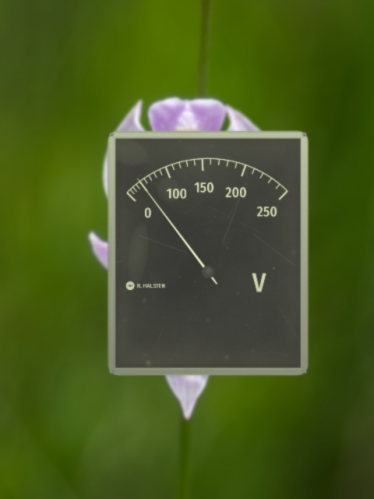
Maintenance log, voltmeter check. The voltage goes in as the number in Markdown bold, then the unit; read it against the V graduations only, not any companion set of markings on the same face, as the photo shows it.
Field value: **50** V
